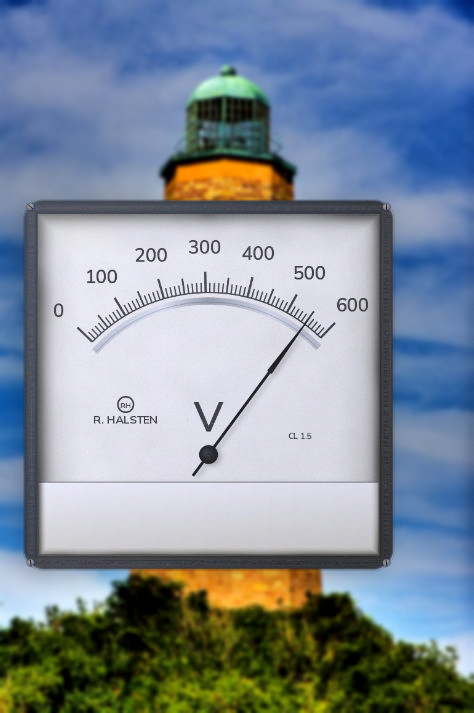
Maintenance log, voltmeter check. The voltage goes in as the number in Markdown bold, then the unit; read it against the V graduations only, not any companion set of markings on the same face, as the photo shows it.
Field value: **550** V
